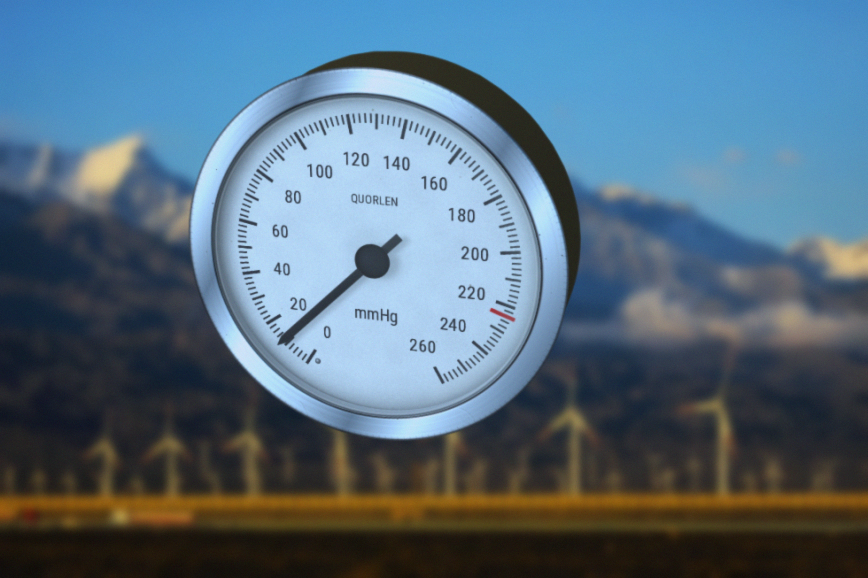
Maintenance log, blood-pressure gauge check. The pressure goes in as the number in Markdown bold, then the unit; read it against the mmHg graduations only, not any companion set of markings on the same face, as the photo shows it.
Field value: **12** mmHg
